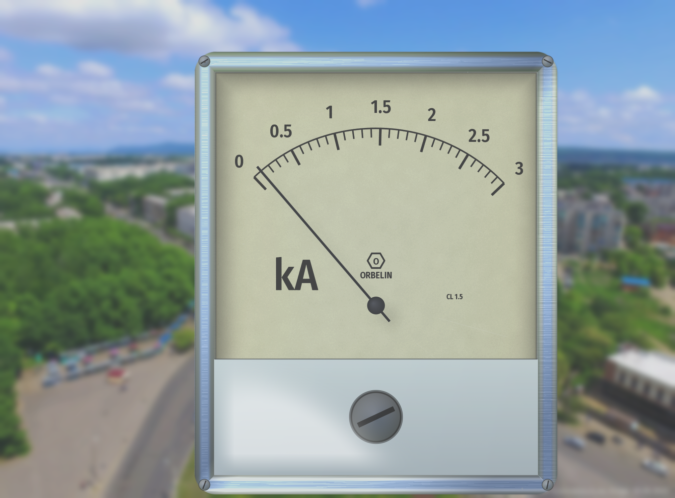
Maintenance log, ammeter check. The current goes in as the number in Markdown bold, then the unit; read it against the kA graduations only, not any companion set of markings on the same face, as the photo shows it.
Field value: **0.1** kA
